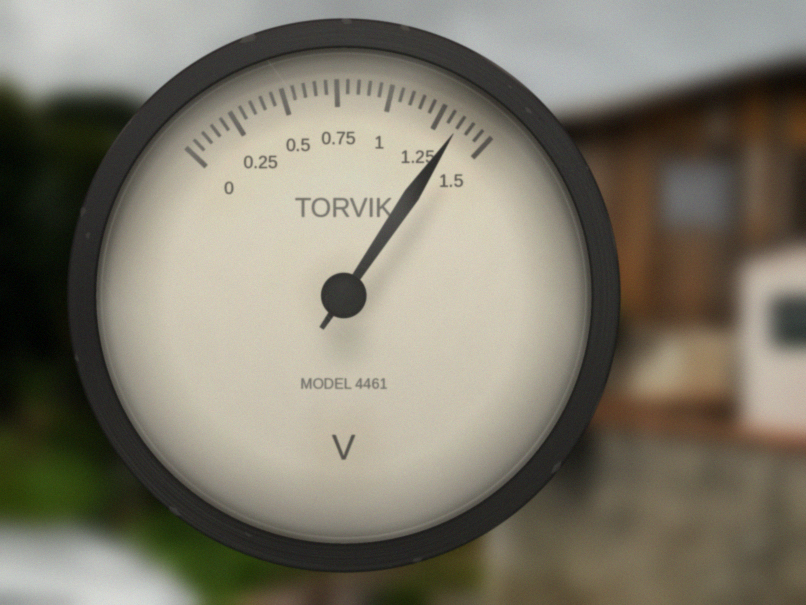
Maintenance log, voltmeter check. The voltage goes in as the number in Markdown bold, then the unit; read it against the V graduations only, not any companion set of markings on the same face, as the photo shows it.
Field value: **1.35** V
